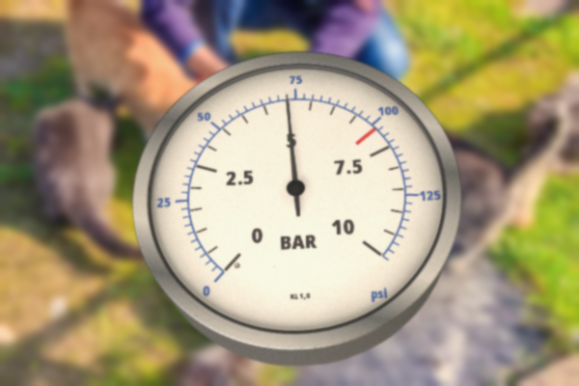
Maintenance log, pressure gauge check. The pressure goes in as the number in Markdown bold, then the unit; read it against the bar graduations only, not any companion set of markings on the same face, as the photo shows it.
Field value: **5** bar
